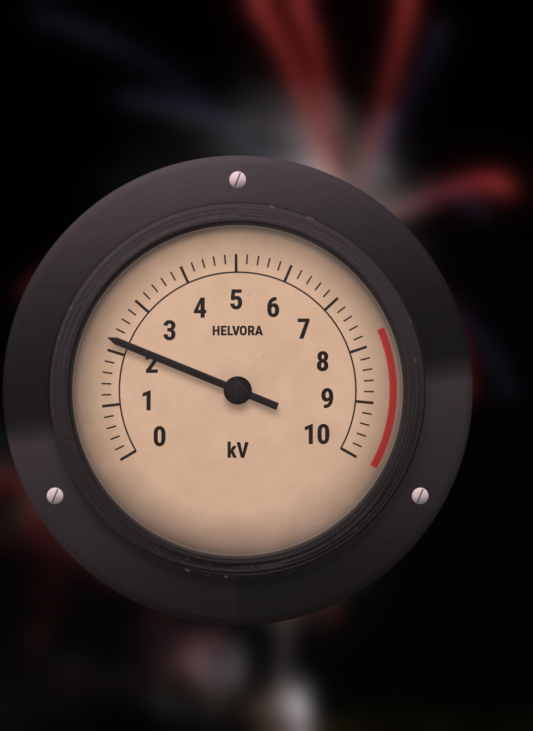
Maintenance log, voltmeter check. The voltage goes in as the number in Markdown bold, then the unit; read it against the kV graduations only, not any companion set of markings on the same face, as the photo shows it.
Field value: **2.2** kV
